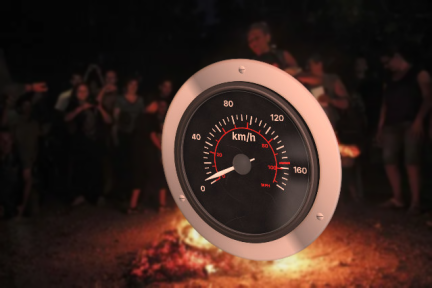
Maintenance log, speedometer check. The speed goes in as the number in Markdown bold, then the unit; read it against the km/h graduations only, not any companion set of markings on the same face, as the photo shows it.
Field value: **5** km/h
